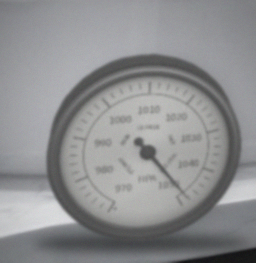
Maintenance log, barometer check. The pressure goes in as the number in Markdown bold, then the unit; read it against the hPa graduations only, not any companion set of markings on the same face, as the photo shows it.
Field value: **1048** hPa
